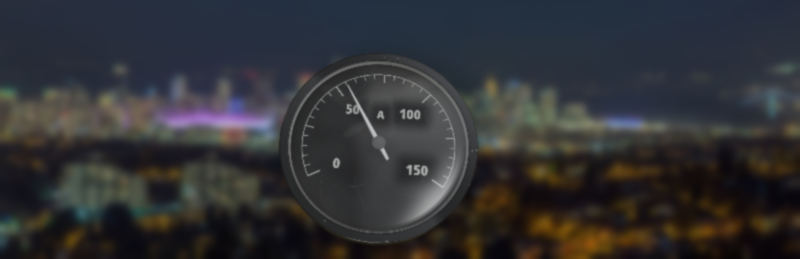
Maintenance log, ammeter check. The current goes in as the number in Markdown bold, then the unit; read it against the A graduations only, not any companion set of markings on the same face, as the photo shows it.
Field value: **55** A
